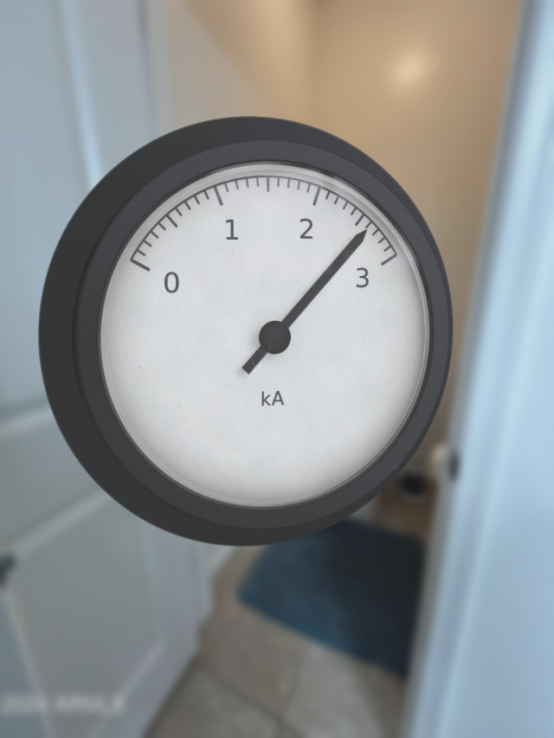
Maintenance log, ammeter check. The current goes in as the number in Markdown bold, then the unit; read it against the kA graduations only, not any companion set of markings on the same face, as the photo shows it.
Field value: **2.6** kA
